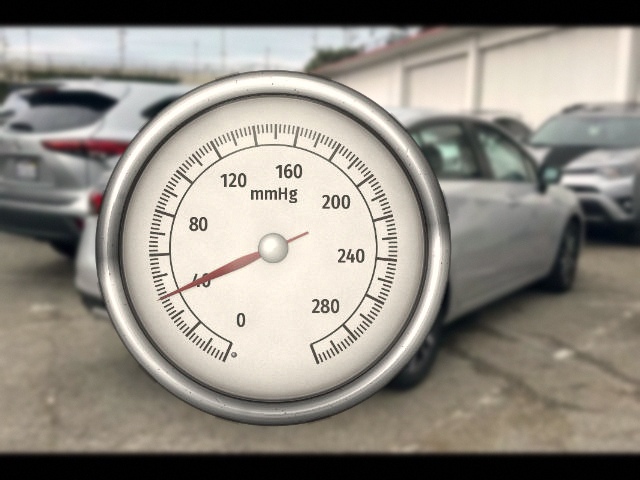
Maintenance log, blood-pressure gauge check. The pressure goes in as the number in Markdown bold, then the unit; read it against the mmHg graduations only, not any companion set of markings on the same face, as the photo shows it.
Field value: **40** mmHg
